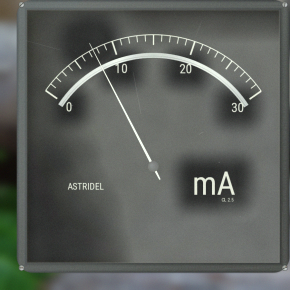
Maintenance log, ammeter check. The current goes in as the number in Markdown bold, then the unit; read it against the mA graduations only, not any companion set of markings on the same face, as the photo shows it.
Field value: **7.5** mA
